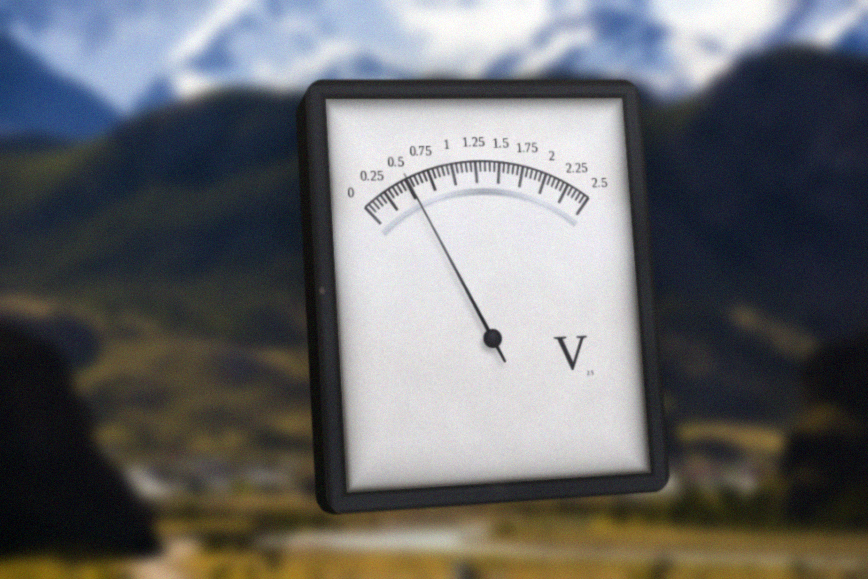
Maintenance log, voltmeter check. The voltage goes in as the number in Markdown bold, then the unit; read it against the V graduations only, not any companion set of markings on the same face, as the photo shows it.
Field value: **0.5** V
